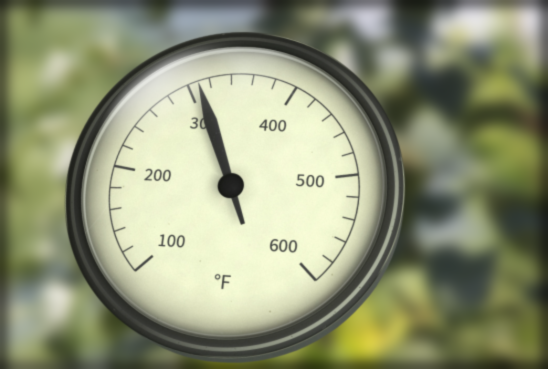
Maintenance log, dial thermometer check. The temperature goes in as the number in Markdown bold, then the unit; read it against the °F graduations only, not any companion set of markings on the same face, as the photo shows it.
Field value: **310** °F
